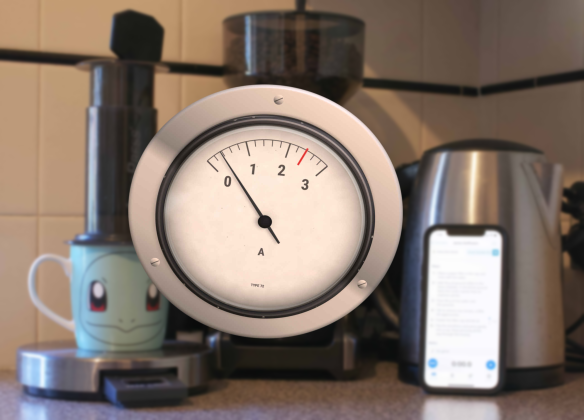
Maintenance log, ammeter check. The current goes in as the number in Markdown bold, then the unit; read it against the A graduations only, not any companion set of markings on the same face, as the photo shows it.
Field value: **0.4** A
